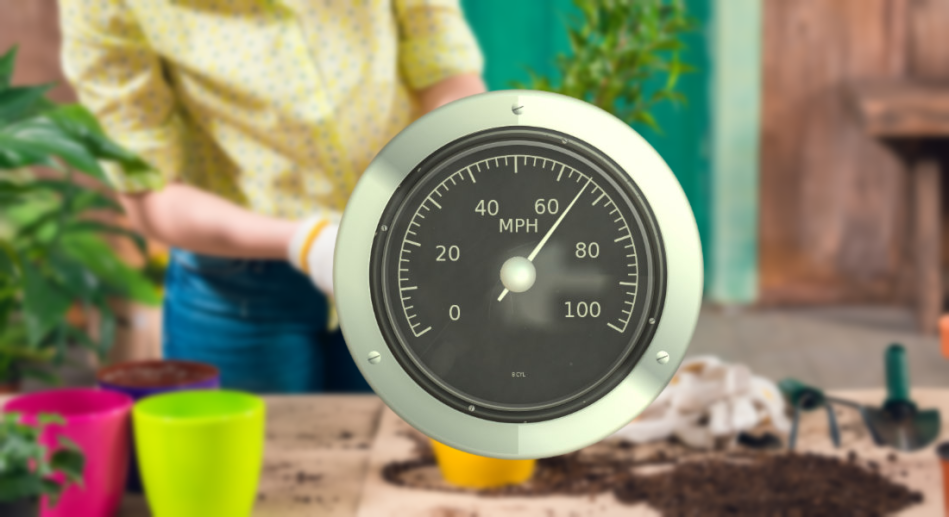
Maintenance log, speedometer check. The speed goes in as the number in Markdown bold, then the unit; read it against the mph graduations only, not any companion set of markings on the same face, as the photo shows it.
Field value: **66** mph
